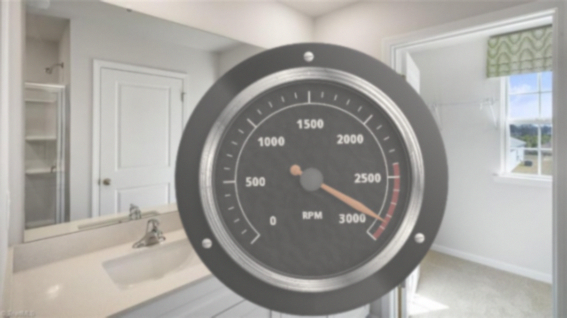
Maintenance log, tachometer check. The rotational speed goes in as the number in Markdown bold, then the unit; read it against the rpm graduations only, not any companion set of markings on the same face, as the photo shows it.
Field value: **2850** rpm
